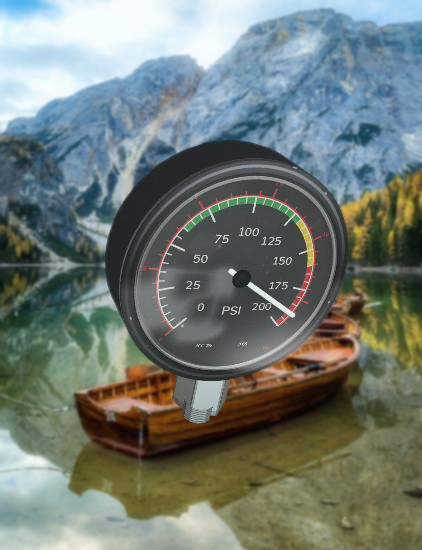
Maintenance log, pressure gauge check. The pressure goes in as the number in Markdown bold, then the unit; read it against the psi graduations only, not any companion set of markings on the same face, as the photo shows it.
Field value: **190** psi
